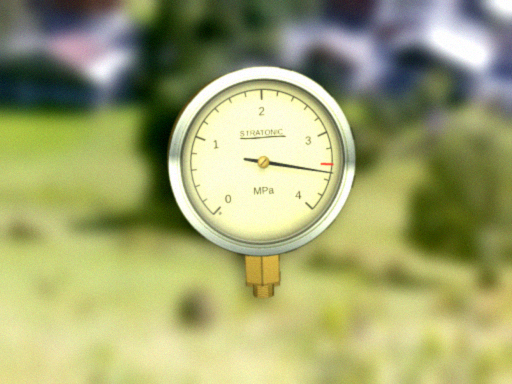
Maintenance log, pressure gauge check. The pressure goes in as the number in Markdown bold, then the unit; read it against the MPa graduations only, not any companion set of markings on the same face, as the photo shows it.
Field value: **3.5** MPa
